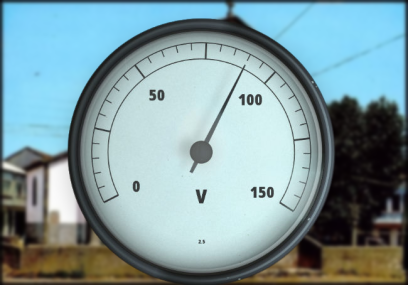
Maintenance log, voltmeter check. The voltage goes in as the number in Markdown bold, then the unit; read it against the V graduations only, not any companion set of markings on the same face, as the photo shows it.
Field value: **90** V
